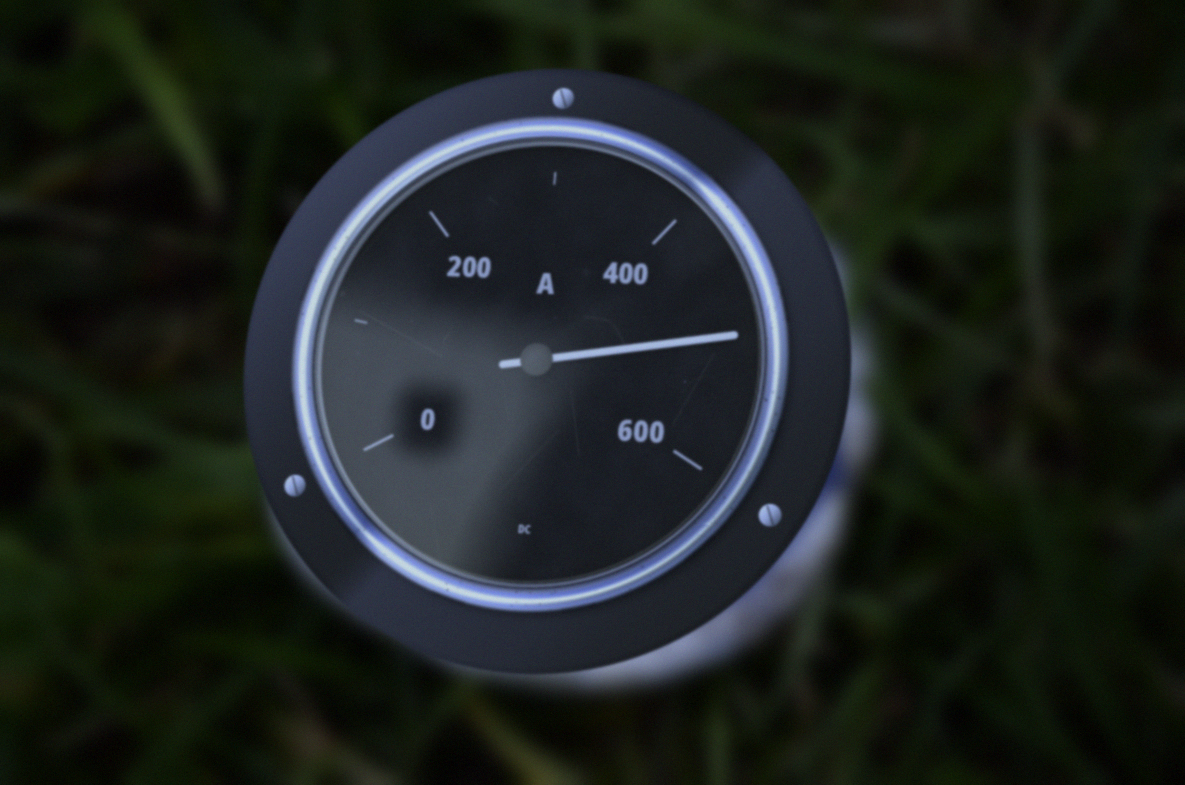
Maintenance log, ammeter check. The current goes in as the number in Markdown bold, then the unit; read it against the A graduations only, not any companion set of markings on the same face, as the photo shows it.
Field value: **500** A
